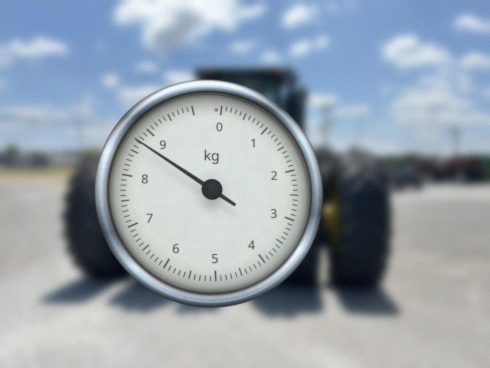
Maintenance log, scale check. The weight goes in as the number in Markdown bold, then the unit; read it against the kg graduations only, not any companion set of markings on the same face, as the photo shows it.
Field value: **8.7** kg
